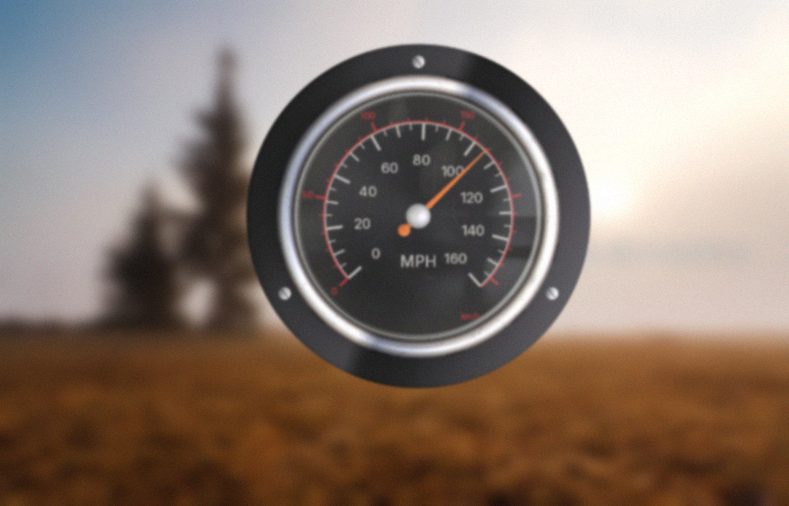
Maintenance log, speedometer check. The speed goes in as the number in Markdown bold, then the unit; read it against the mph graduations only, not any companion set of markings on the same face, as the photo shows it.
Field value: **105** mph
